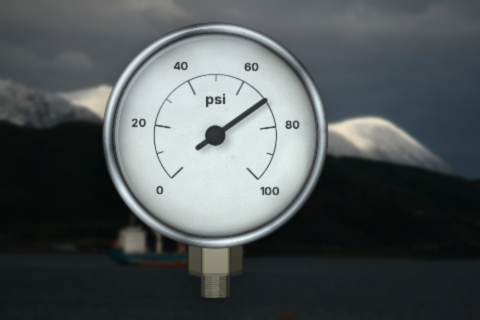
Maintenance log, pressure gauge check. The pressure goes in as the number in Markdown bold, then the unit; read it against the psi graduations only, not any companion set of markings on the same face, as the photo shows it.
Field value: **70** psi
